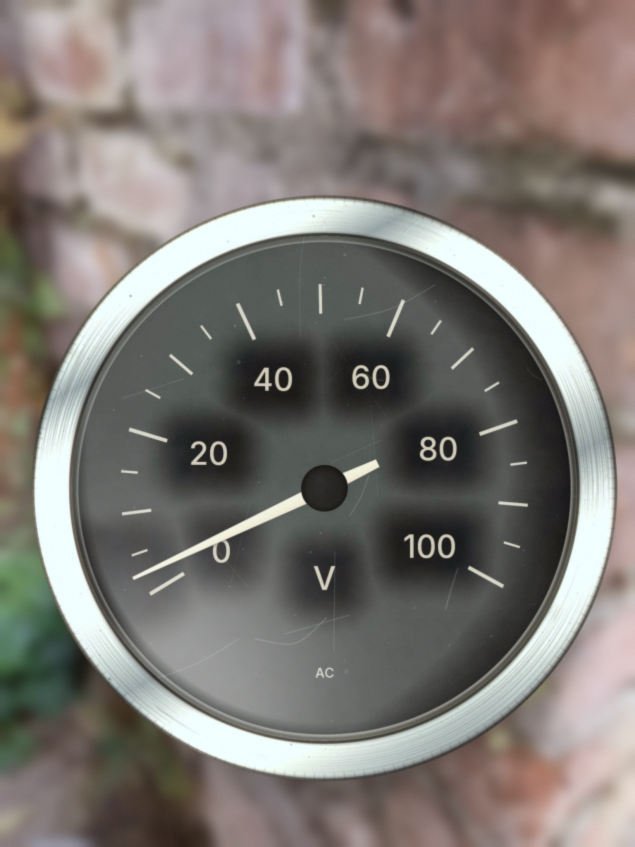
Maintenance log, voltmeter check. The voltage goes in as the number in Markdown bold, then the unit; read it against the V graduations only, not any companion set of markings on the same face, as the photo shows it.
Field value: **2.5** V
